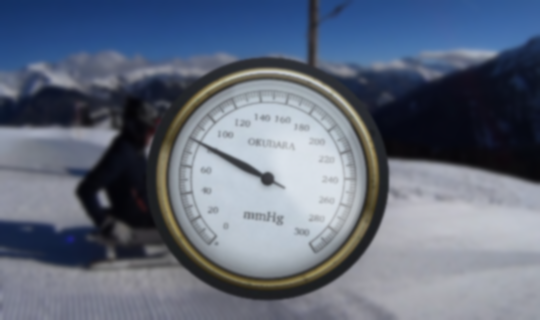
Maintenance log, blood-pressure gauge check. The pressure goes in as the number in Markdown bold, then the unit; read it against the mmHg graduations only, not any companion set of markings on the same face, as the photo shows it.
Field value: **80** mmHg
